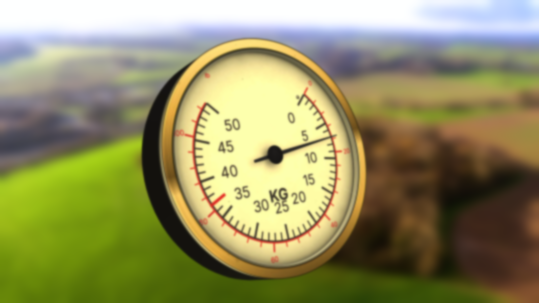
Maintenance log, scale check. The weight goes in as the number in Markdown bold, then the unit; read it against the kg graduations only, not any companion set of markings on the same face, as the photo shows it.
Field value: **7** kg
